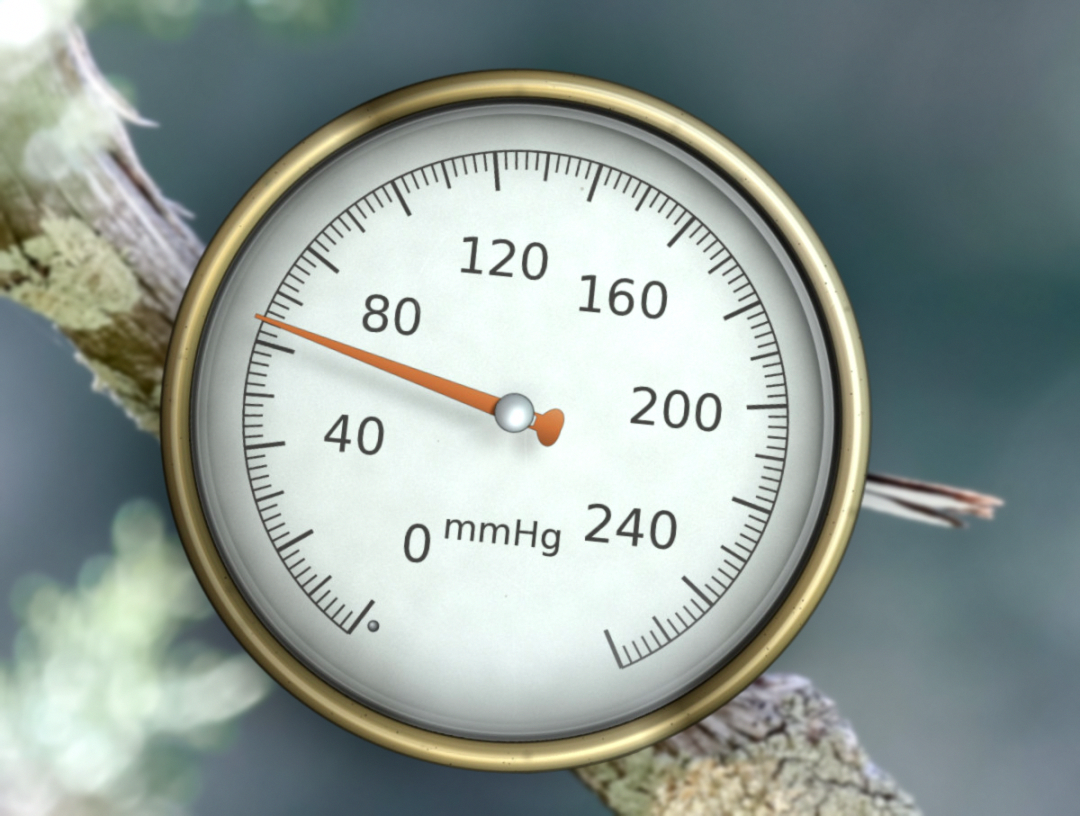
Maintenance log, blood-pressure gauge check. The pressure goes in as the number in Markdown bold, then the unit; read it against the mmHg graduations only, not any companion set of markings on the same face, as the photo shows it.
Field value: **64** mmHg
